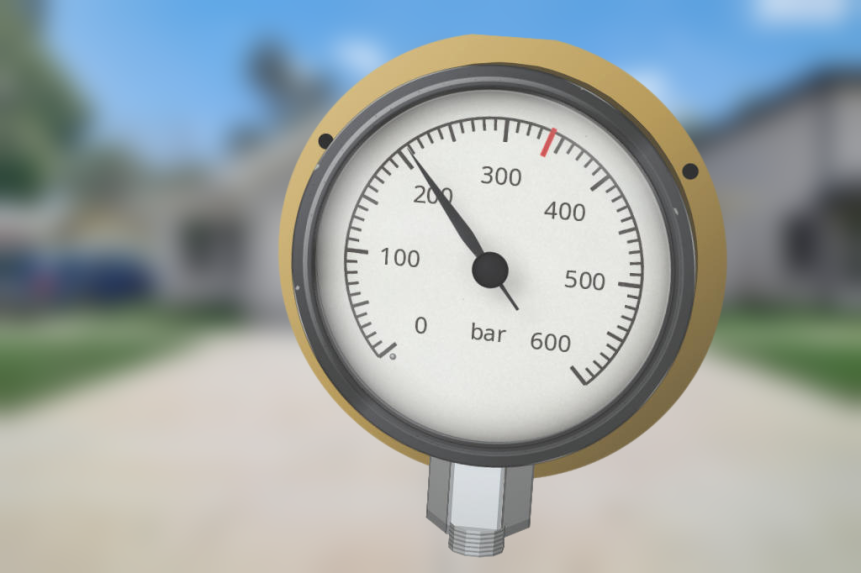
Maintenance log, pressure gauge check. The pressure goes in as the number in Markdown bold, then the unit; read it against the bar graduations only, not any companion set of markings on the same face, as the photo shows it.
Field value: **210** bar
